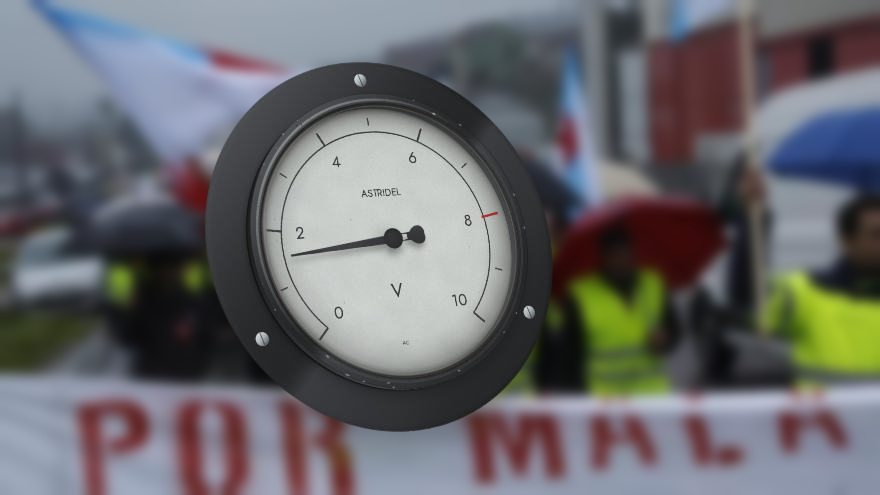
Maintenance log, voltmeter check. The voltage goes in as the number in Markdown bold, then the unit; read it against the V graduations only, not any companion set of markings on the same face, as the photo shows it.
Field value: **1.5** V
